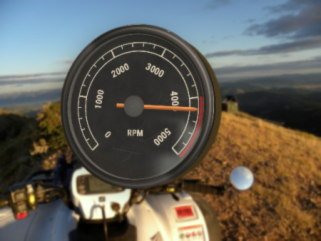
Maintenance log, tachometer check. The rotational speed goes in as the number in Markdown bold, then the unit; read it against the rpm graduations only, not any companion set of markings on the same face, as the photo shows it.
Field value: **4200** rpm
